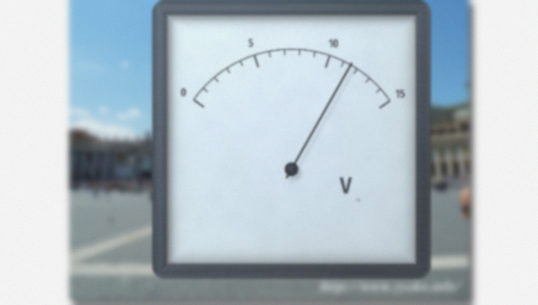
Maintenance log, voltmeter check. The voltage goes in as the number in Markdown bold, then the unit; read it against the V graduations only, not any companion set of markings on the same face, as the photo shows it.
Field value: **11.5** V
